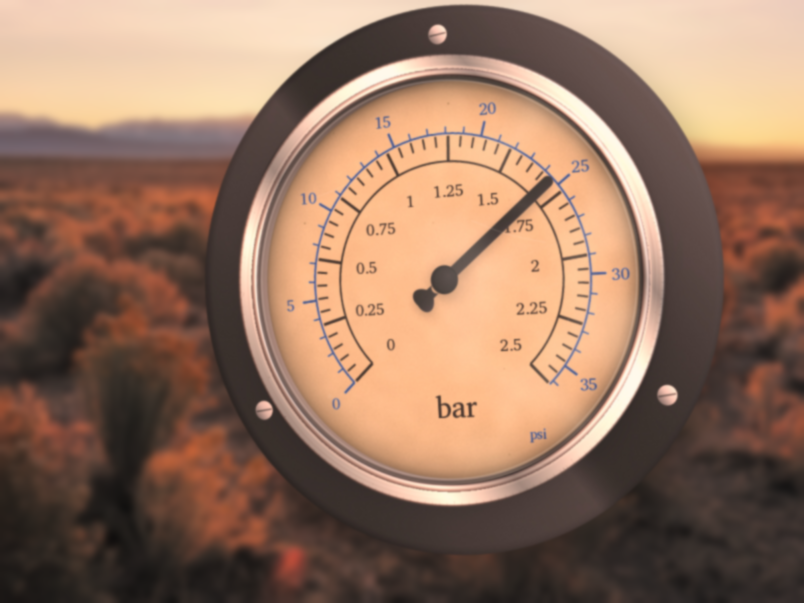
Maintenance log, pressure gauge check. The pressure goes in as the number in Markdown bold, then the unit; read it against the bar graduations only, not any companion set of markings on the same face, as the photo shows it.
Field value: **1.7** bar
